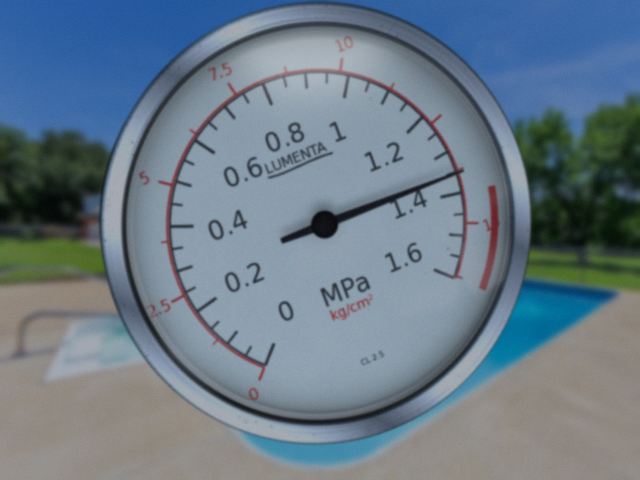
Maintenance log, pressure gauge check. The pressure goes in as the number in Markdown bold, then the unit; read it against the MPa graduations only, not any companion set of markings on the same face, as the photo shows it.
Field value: **1.35** MPa
